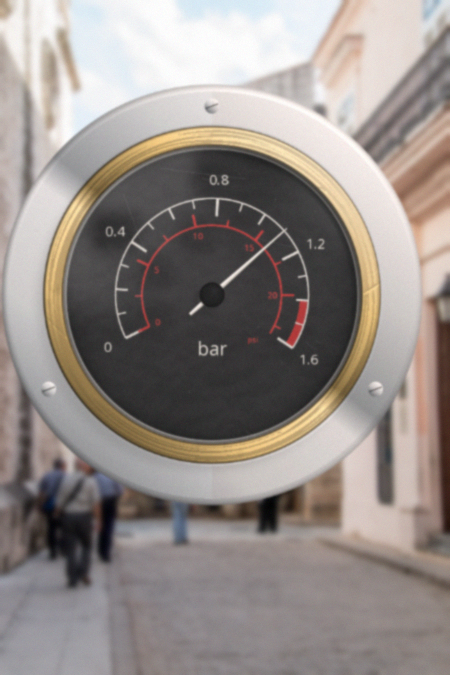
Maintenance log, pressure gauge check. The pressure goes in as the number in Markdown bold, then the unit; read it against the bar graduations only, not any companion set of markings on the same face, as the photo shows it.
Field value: **1.1** bar
